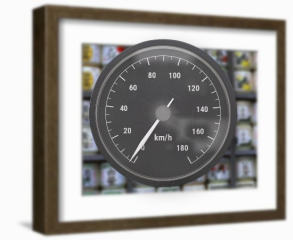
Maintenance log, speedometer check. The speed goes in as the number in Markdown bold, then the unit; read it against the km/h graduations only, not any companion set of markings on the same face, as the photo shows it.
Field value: **2.5** km/h
